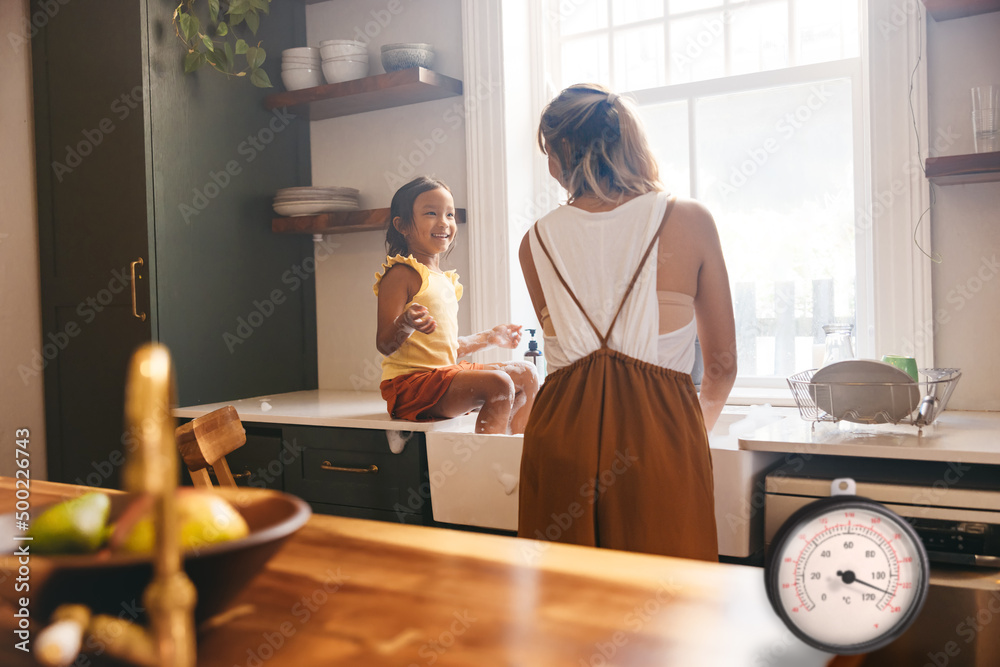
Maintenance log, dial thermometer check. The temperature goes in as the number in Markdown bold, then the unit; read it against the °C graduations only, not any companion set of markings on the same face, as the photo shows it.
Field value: **110** °C
